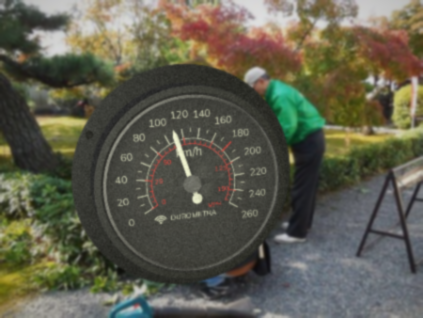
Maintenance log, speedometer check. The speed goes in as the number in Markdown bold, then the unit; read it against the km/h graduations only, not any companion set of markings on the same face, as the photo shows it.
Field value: **110** km/h
